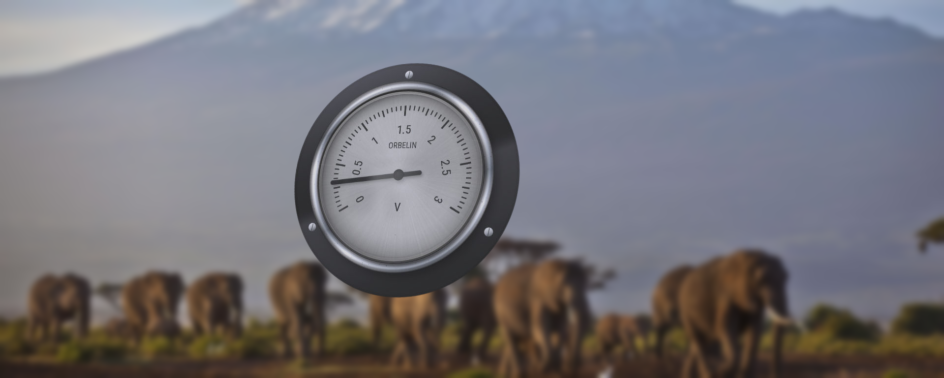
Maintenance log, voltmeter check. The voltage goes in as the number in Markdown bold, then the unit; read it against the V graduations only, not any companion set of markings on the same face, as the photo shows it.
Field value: **0.3** V
